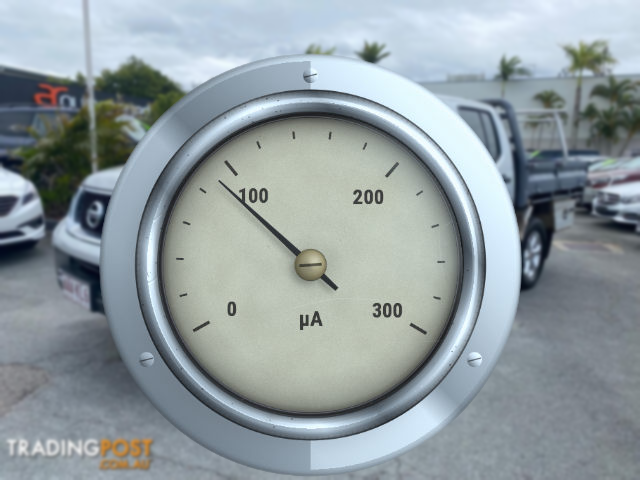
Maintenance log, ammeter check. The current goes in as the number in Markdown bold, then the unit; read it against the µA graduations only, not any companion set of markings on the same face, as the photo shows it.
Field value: **90** µA
